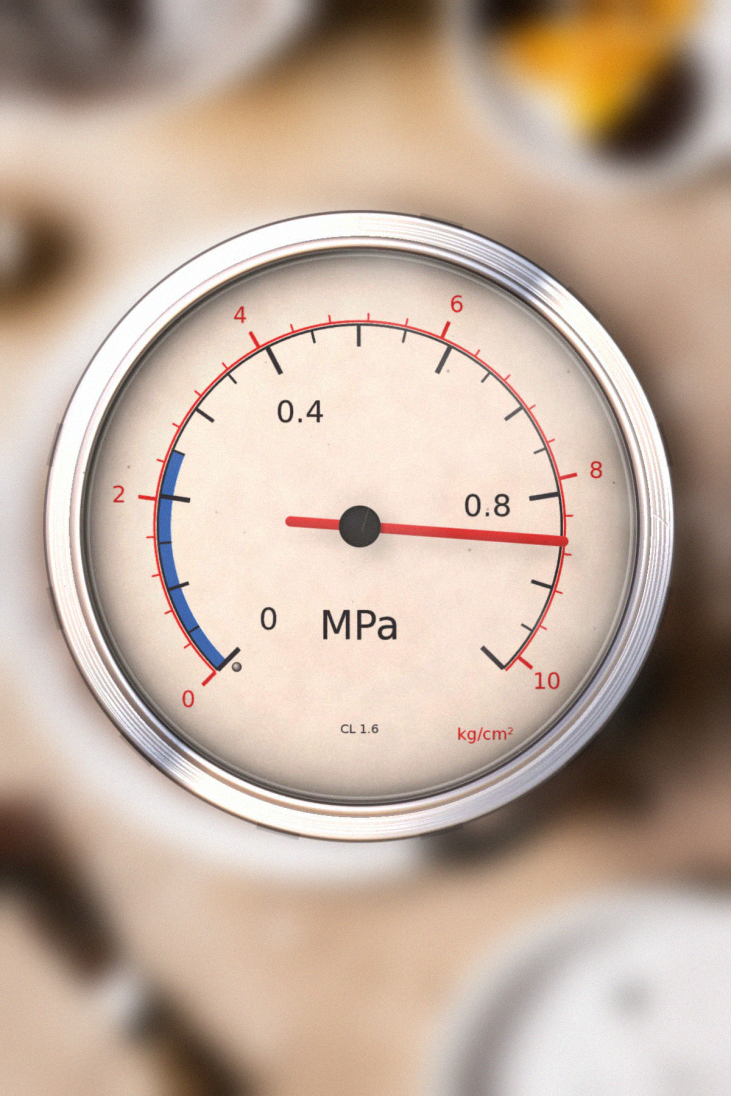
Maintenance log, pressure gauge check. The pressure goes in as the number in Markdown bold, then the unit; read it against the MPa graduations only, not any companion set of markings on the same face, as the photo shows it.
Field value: **0.85** MPa
